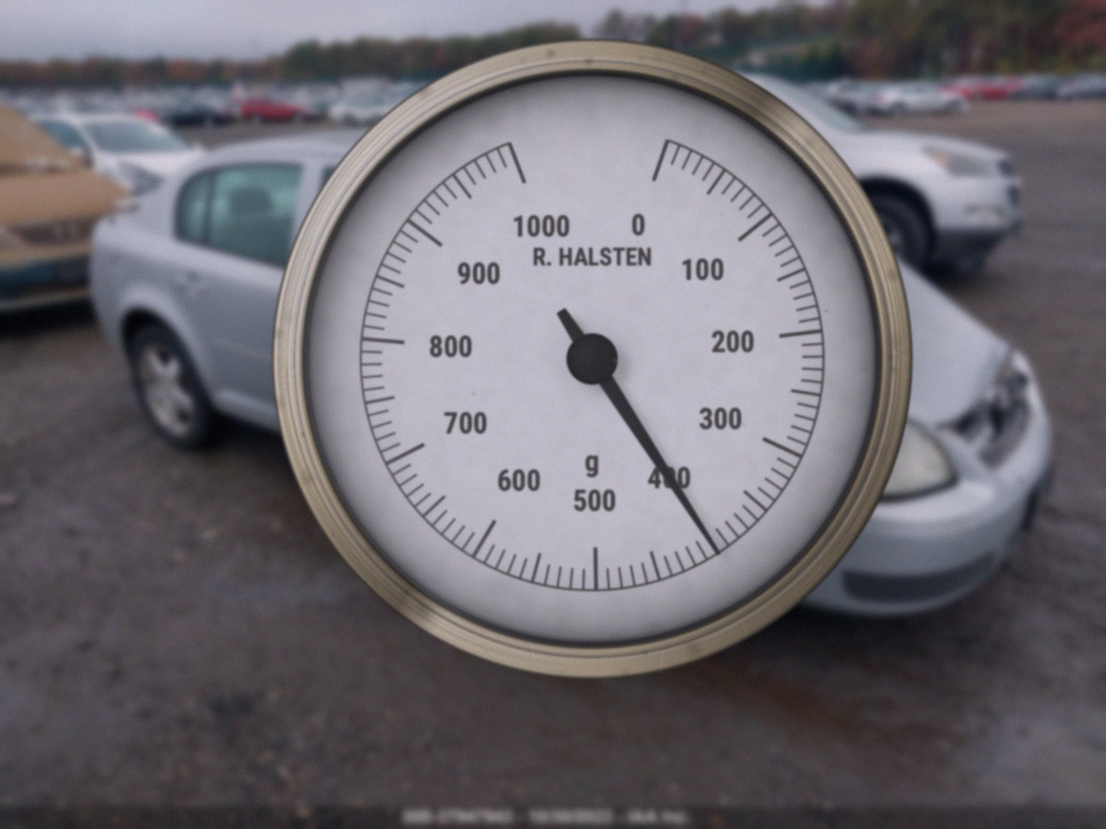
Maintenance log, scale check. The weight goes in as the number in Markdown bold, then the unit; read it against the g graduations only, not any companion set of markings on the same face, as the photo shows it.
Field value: **400** g
